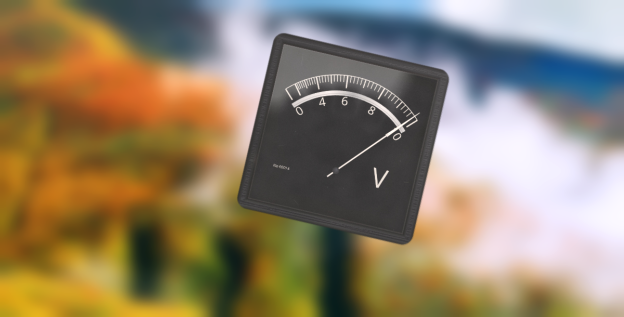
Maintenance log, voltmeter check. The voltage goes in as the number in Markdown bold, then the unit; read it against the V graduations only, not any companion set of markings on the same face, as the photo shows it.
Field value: **9.8** V
